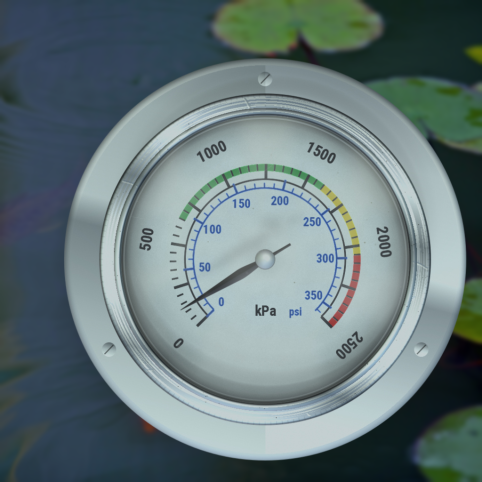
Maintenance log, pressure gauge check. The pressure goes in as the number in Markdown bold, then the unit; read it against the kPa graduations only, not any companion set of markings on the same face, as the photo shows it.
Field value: **125** kPa
